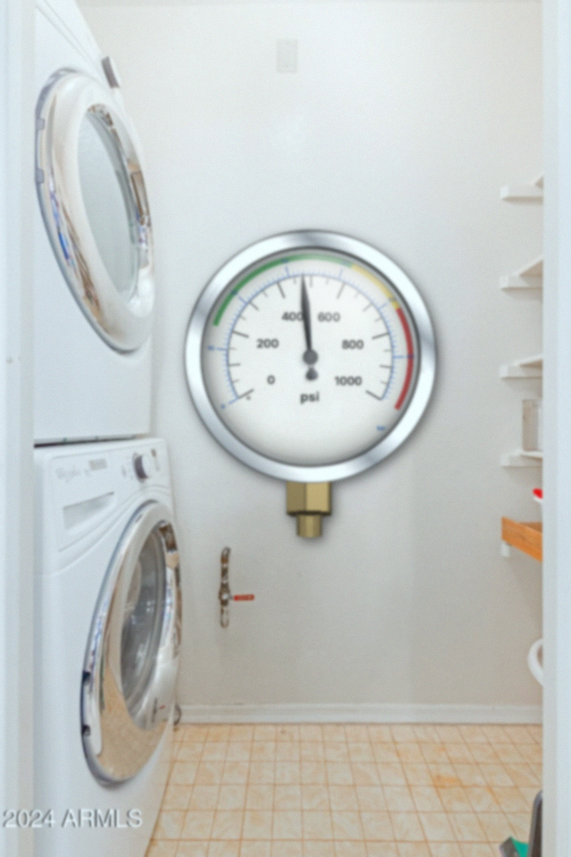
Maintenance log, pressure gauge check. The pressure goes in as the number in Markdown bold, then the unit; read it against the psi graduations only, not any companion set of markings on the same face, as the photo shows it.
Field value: **475** psi
